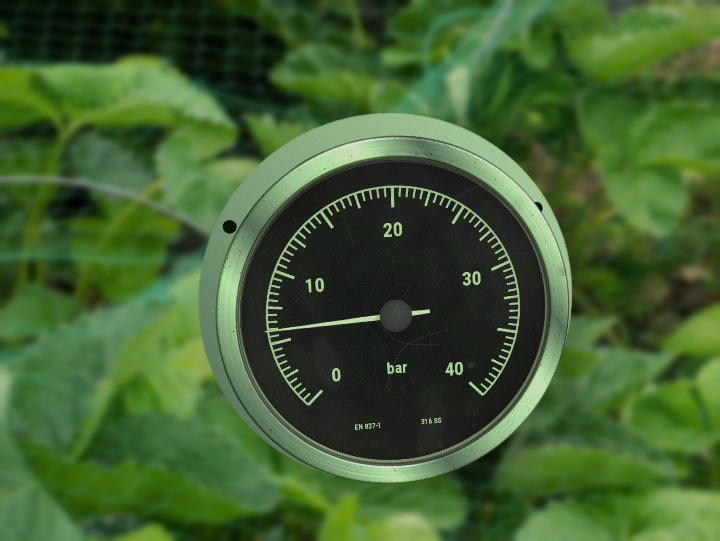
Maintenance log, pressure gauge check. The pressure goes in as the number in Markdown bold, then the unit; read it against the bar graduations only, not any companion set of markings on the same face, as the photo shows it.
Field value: **6** bar
